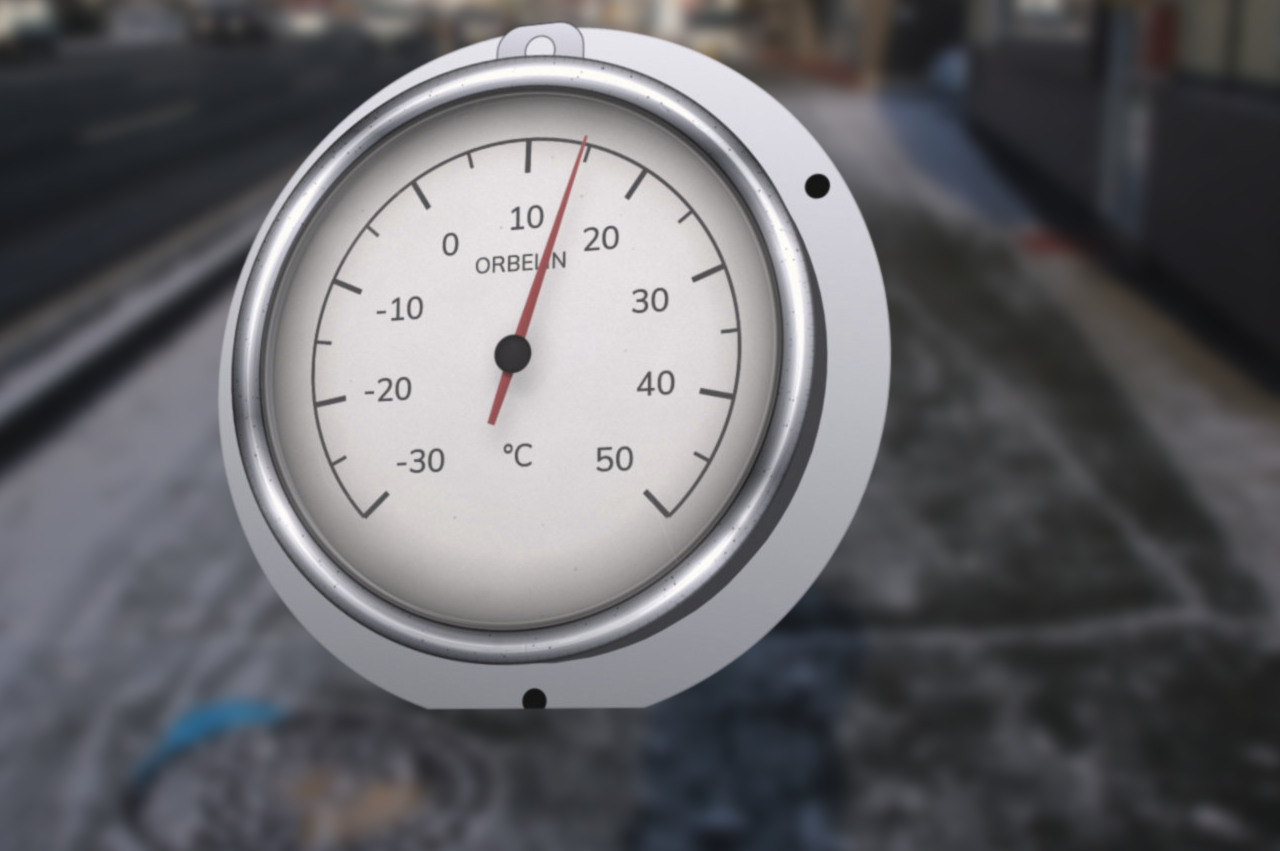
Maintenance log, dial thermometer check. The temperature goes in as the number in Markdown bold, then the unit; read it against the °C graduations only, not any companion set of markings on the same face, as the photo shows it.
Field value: **15** °C
